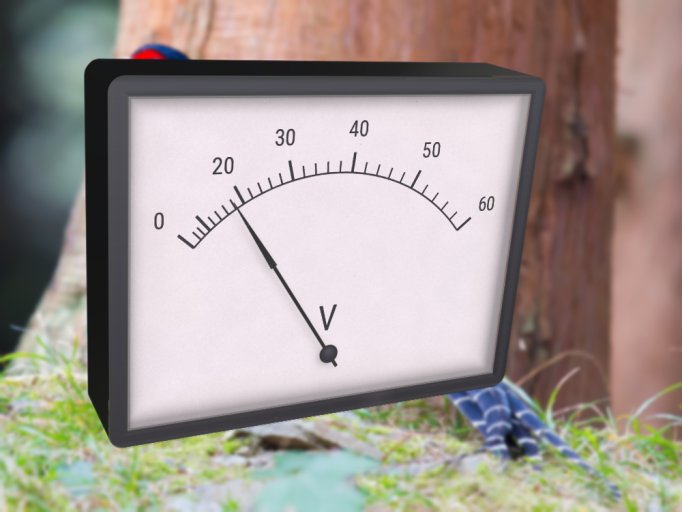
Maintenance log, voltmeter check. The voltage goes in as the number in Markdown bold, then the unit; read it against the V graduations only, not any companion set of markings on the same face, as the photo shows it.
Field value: **18** V
